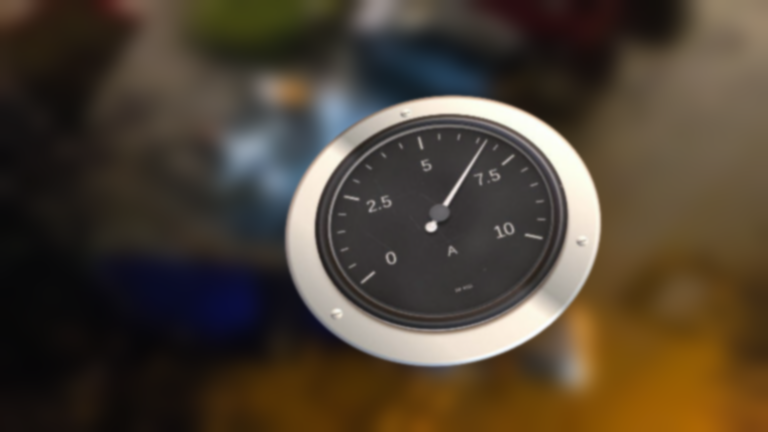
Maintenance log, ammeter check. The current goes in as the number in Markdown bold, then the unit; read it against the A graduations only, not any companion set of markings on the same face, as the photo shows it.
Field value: **6.75** A
